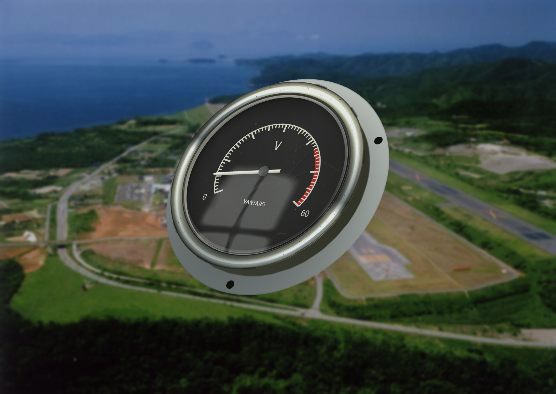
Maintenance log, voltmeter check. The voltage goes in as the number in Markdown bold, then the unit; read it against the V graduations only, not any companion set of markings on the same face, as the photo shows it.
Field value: **5** V
